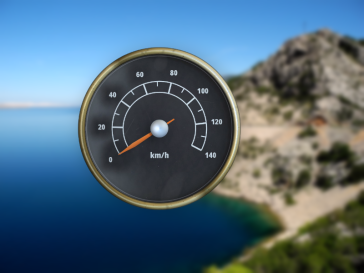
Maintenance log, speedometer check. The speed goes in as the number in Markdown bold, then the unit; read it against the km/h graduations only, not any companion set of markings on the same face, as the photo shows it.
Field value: **0** km/h
